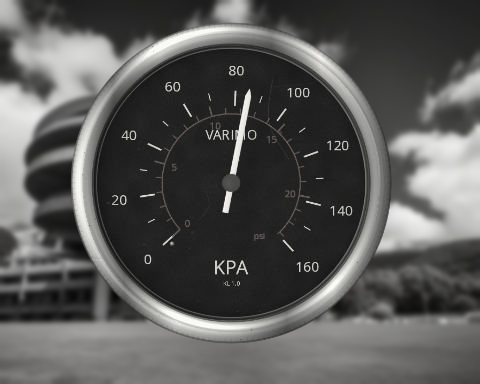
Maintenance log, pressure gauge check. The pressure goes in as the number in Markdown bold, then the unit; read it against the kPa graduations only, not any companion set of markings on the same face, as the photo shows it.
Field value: **85** kPa
